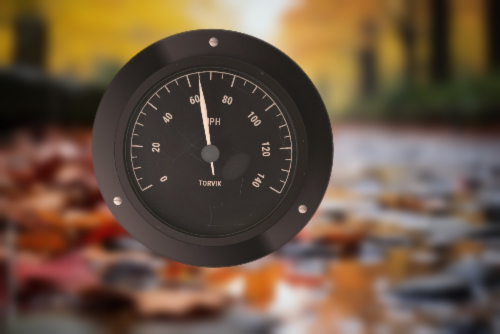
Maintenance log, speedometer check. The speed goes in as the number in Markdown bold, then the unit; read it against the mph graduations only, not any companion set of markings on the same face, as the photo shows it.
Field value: **65** mph
